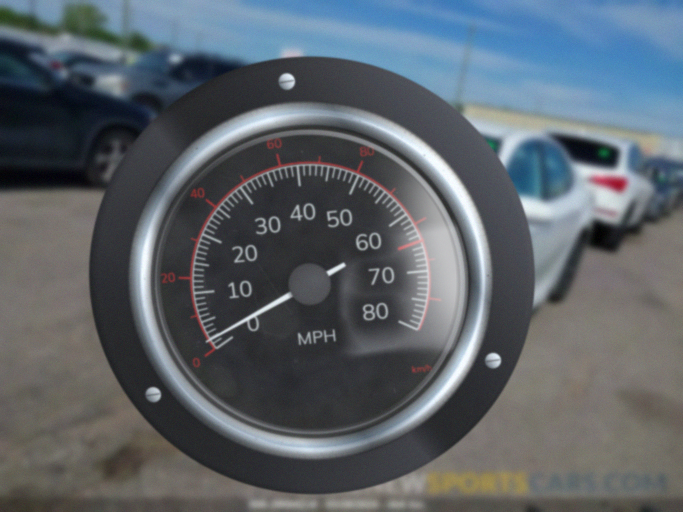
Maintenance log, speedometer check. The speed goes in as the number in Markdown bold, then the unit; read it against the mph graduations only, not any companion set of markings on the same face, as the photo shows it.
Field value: **2** mph
